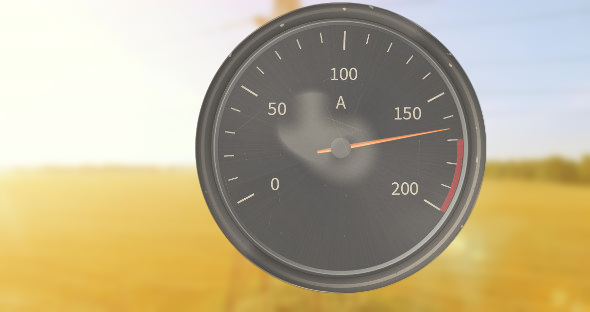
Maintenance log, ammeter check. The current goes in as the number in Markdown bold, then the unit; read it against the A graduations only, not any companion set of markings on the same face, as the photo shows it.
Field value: **165** A
